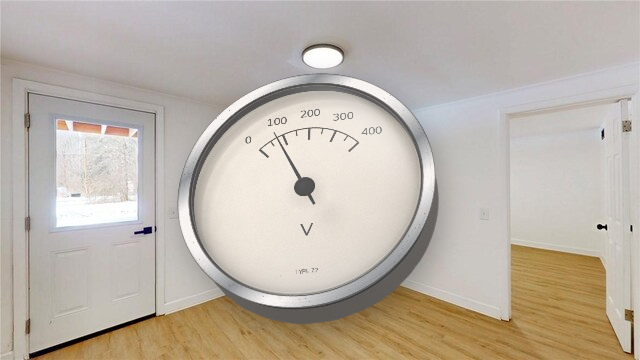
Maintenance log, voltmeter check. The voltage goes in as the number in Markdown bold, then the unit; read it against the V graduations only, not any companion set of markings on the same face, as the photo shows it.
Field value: **75** V
